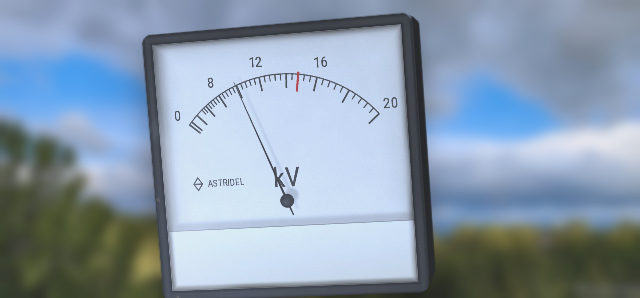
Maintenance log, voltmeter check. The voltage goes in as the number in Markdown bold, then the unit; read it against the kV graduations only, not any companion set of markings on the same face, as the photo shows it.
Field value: **10** kV
